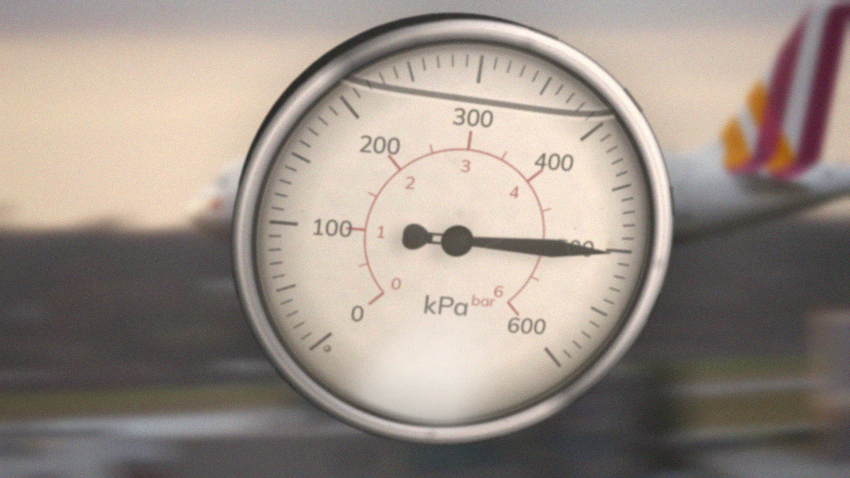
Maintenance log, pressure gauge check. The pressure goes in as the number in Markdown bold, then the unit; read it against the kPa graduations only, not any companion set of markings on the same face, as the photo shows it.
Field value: **500** kPa
